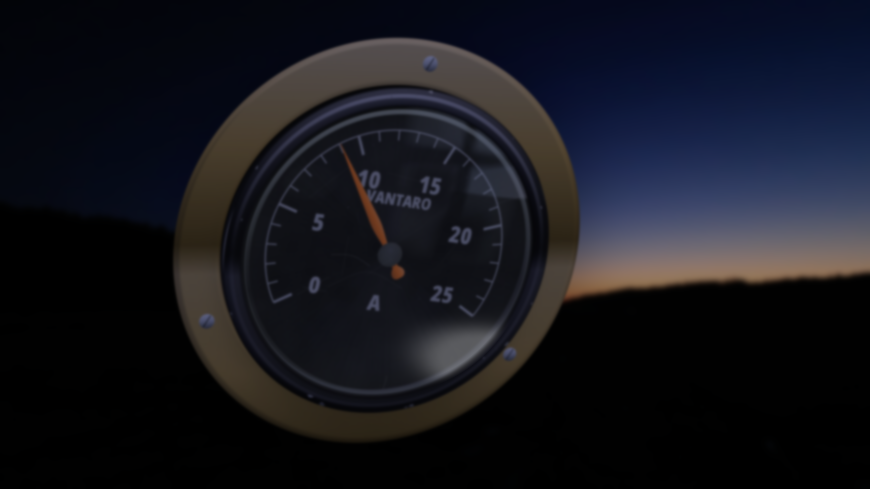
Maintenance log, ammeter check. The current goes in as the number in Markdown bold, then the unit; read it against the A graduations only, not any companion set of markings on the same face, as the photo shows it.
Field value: **9** A
